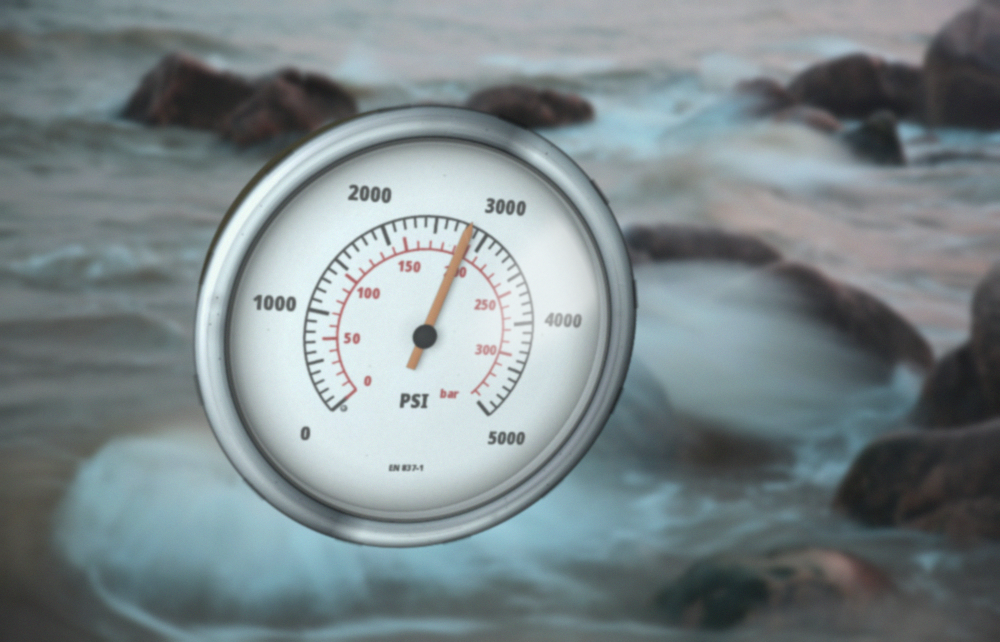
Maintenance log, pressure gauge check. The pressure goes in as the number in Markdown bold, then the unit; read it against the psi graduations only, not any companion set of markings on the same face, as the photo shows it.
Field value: **2800** psi
